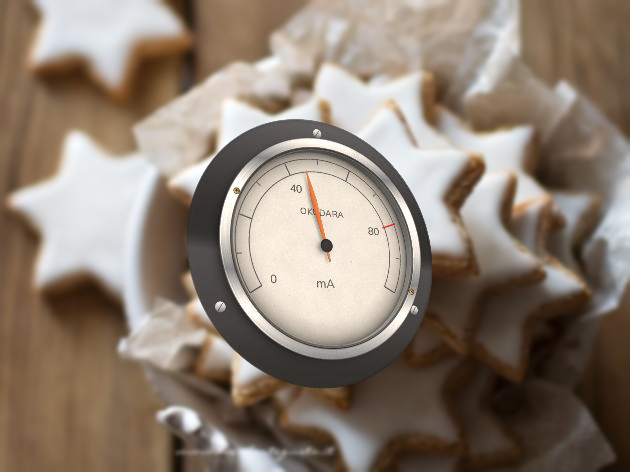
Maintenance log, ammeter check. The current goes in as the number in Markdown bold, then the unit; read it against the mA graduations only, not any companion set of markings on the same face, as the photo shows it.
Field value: **45** mA
